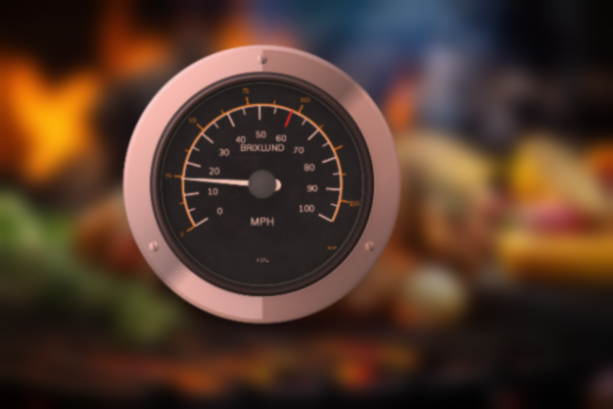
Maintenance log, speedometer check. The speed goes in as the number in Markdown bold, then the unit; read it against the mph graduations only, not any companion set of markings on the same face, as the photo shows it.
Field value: **15** mph
